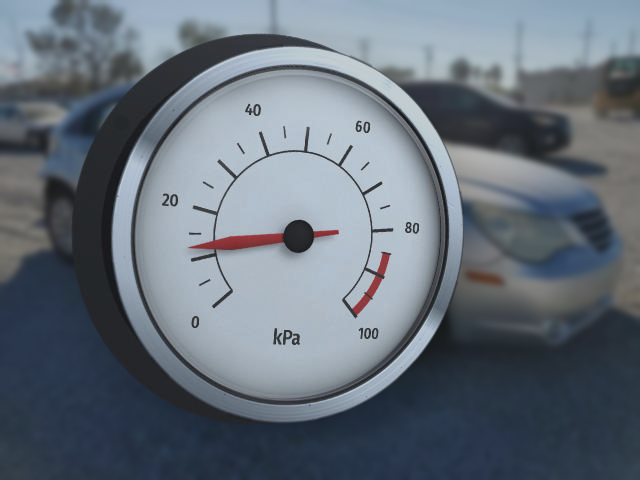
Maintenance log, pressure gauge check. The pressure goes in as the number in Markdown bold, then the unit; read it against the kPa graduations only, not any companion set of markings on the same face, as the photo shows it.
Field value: **12.5** kPa
